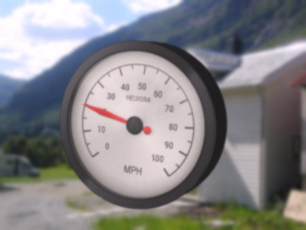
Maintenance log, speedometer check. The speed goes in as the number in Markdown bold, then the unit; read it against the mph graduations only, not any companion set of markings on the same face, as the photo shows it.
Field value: **20** mph
